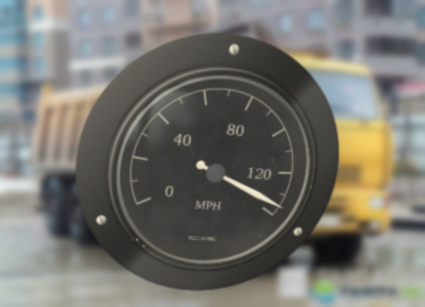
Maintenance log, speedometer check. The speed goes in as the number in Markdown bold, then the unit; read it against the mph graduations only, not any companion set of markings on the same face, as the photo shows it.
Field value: **135** mph
